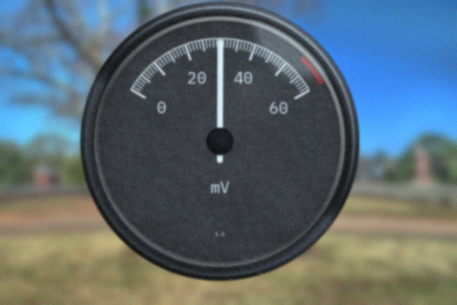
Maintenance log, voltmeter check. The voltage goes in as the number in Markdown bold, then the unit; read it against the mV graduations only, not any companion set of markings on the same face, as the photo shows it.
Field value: **30** mV
